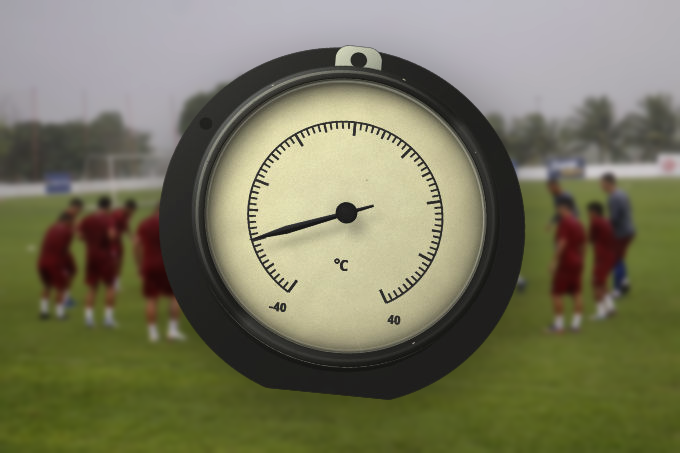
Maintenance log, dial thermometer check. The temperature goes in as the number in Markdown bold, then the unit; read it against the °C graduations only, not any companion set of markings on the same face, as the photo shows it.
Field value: **-30** °C
